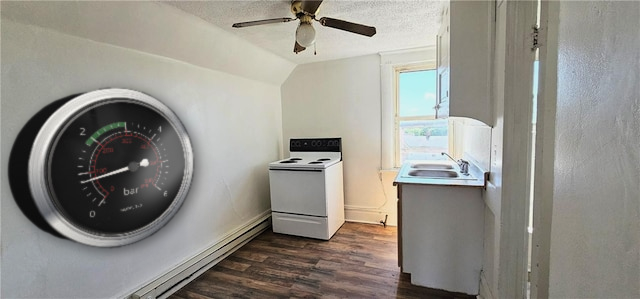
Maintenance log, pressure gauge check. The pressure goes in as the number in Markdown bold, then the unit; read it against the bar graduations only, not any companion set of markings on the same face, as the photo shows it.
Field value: **0.8** bar
